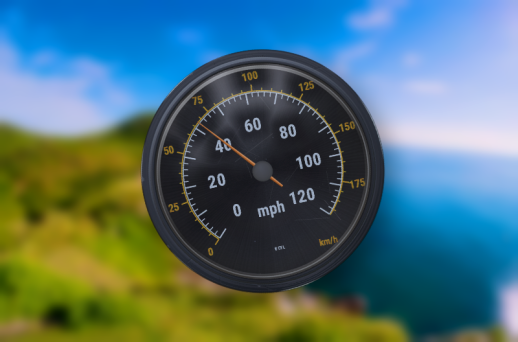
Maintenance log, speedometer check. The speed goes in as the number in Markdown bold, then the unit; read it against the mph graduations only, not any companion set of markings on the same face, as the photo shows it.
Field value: **42** mph
